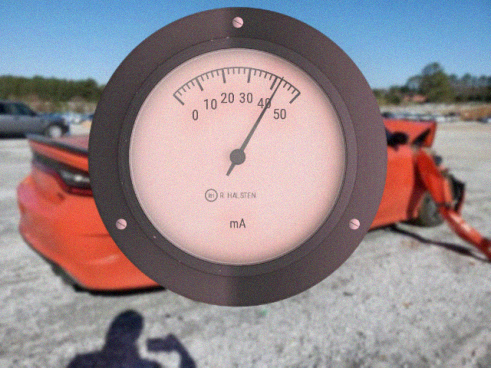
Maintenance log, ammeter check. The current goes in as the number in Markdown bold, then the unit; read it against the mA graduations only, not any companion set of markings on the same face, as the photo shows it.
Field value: **42** mA
